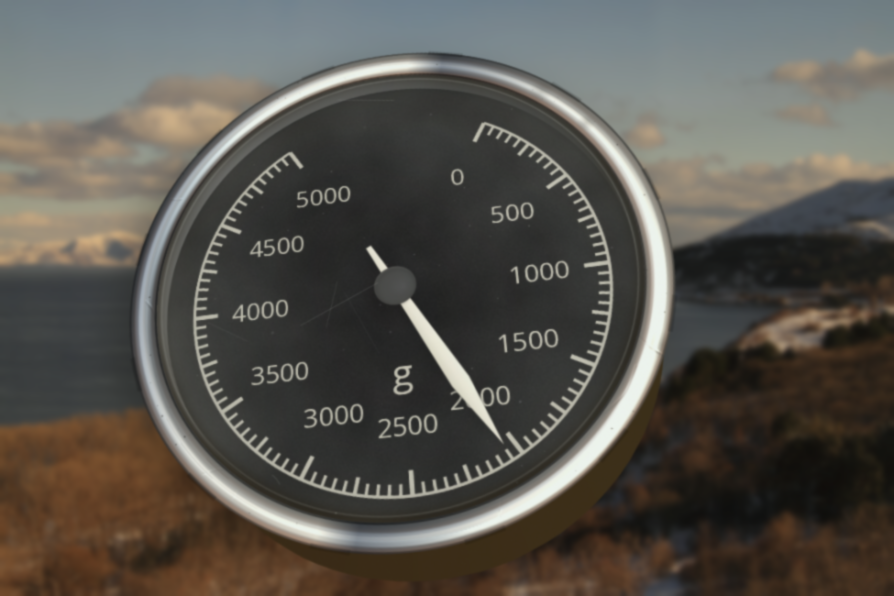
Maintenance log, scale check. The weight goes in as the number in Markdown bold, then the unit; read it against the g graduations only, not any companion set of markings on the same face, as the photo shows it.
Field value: **2050** g
